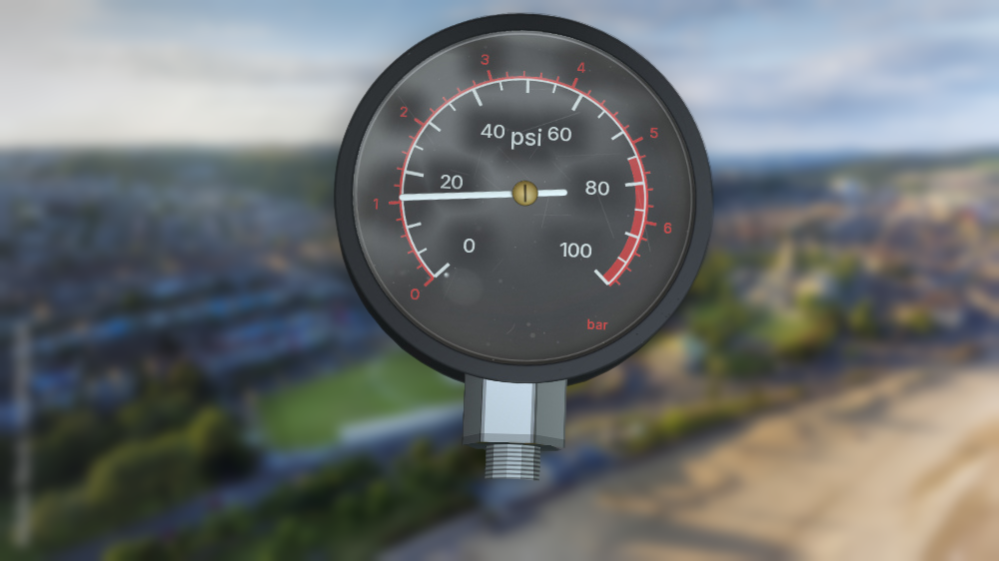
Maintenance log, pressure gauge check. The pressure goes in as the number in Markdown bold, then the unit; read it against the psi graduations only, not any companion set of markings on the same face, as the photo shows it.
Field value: **15** psi
